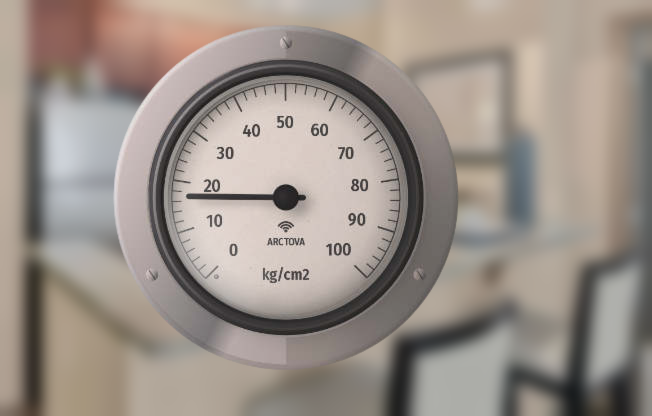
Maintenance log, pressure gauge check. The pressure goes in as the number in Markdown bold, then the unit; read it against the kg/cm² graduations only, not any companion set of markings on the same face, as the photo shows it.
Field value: **17** kg/cm²
